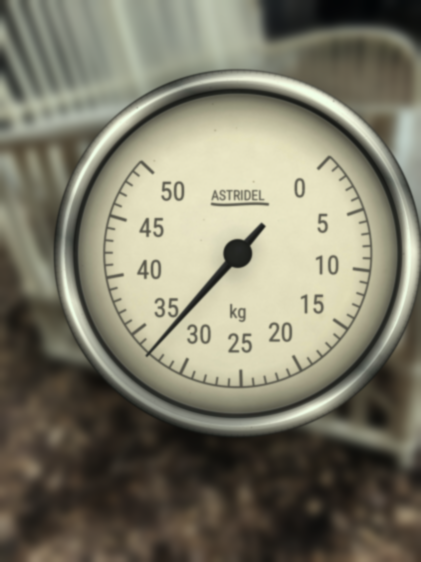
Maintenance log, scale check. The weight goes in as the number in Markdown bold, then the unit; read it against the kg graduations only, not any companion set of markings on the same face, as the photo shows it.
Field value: **33** kg
